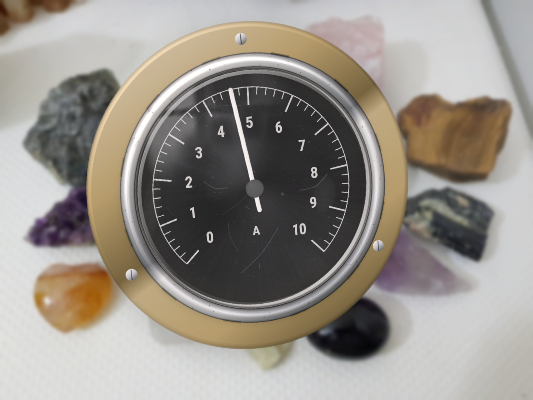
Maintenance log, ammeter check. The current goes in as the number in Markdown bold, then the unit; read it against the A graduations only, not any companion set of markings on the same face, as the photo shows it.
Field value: **4.6** A
